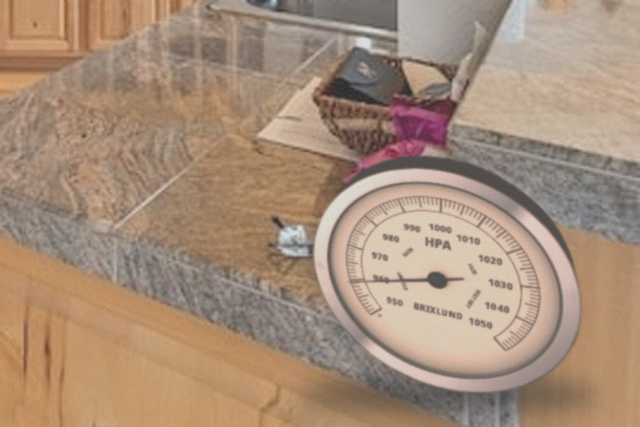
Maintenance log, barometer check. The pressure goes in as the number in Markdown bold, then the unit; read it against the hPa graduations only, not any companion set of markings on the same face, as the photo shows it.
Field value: **960** hPa
